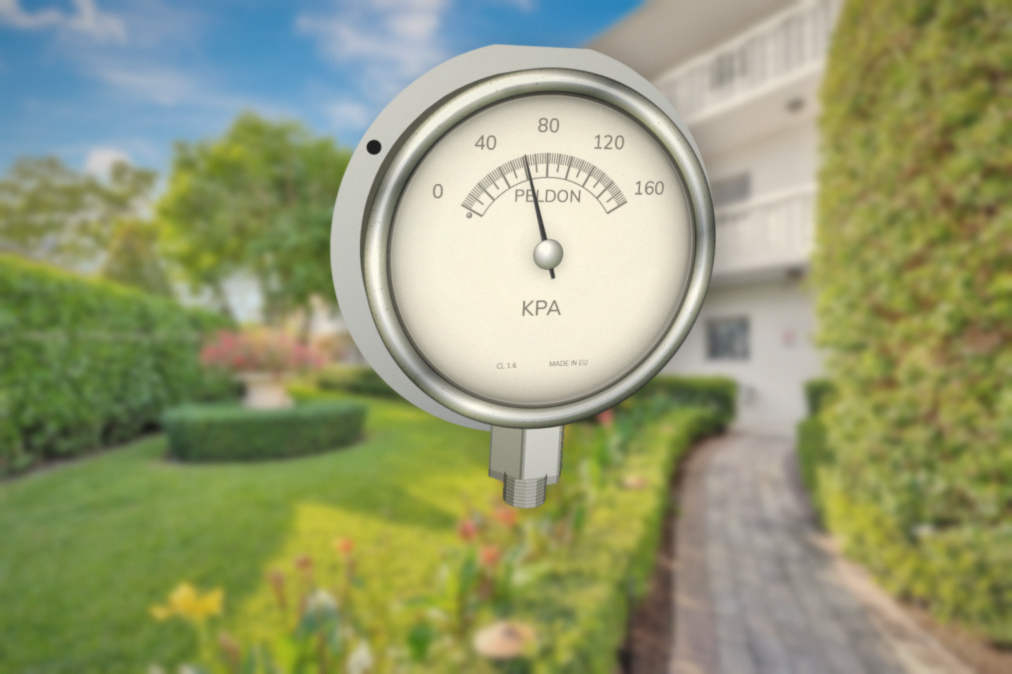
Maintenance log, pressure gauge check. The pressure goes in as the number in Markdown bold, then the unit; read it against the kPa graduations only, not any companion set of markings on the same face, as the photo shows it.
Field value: **60** kPa
